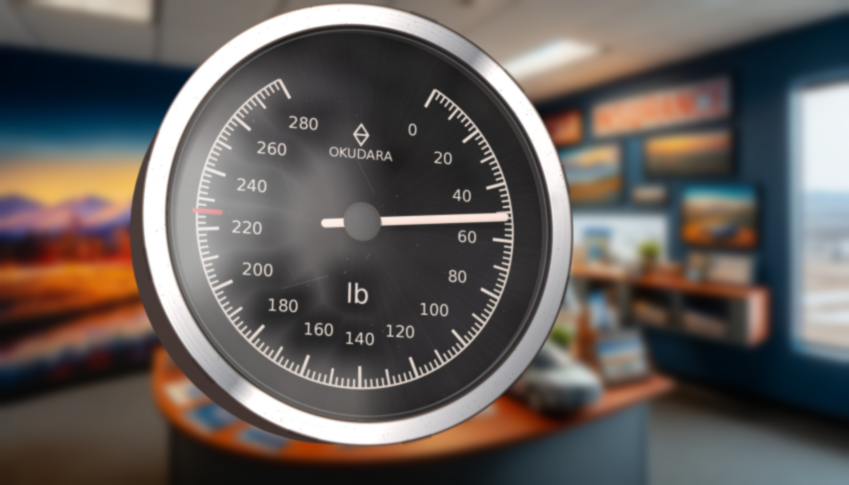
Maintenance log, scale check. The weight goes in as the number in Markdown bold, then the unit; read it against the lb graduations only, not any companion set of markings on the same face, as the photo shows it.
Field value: **52** lb
